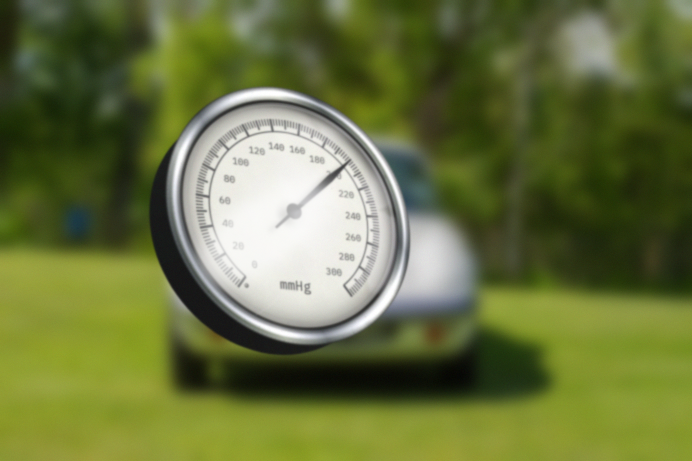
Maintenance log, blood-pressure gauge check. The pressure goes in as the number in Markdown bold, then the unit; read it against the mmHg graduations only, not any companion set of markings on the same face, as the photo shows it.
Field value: **200** mmHg
